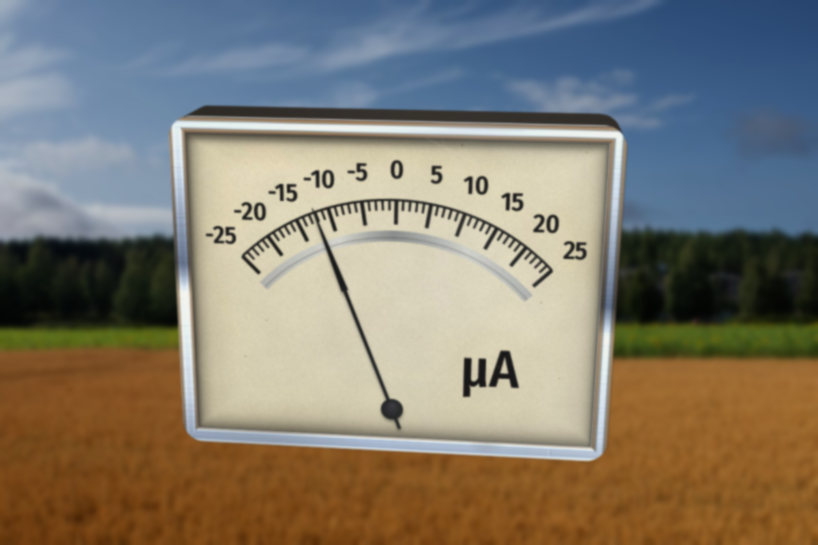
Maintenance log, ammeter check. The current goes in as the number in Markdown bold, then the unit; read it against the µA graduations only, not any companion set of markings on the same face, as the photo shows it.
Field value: **-12** µA
